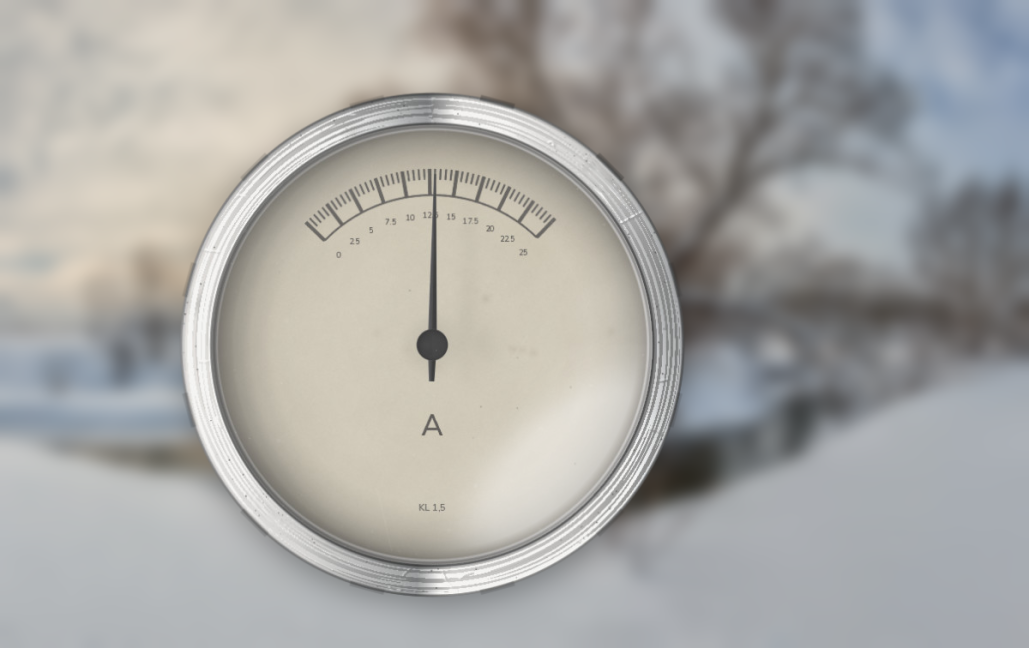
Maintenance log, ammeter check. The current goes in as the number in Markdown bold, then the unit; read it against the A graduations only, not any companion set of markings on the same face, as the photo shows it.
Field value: **13** A
